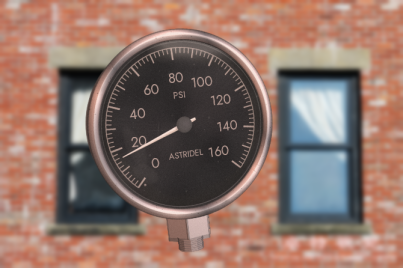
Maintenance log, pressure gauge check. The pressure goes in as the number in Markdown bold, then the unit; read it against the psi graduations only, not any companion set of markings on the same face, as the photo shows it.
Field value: **16** psi
